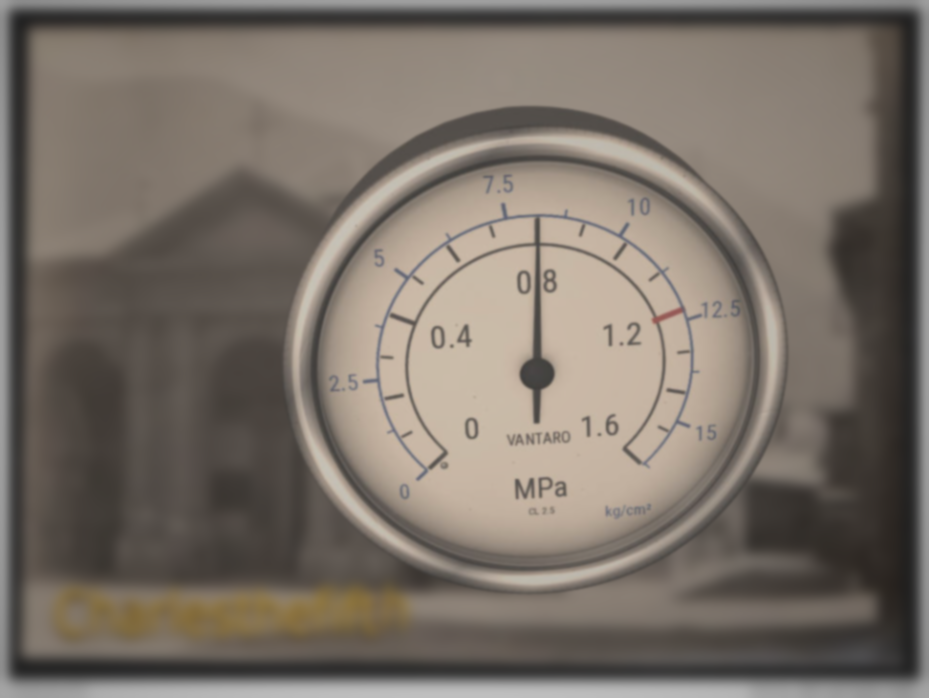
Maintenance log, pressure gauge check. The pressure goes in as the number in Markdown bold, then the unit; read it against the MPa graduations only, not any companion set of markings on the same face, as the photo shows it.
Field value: **0.8** MPa
